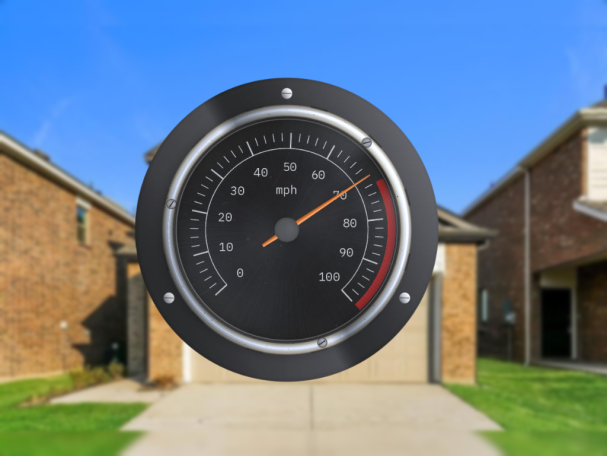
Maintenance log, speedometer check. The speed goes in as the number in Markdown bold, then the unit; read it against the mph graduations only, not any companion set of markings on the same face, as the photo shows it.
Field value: **70** mph
